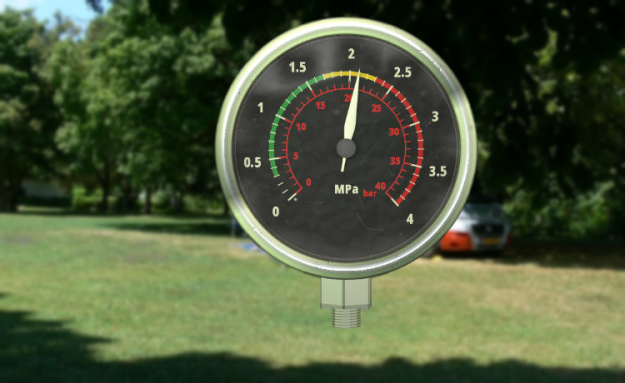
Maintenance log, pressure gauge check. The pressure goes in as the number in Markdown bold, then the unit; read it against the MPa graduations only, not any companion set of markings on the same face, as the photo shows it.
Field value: **2.1** MPa
